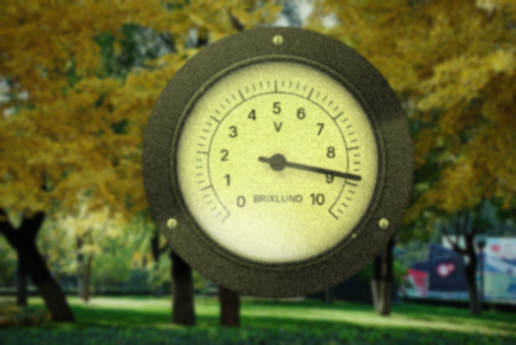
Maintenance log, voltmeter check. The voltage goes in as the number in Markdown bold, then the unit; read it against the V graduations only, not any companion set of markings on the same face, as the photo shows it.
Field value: **8.8** V
